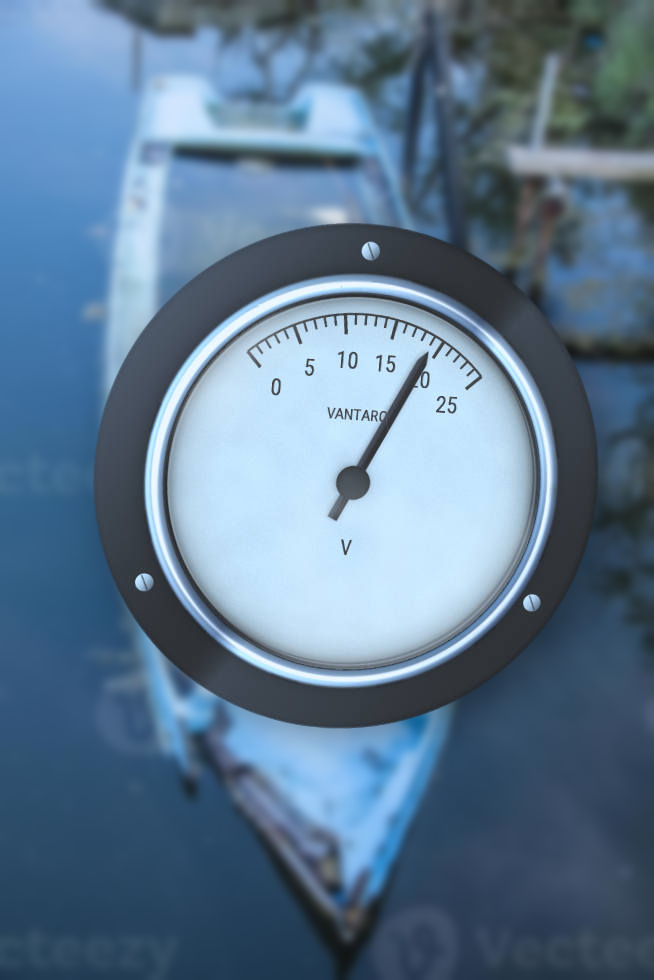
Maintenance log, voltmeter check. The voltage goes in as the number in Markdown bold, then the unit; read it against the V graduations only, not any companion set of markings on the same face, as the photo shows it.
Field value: **19** V
